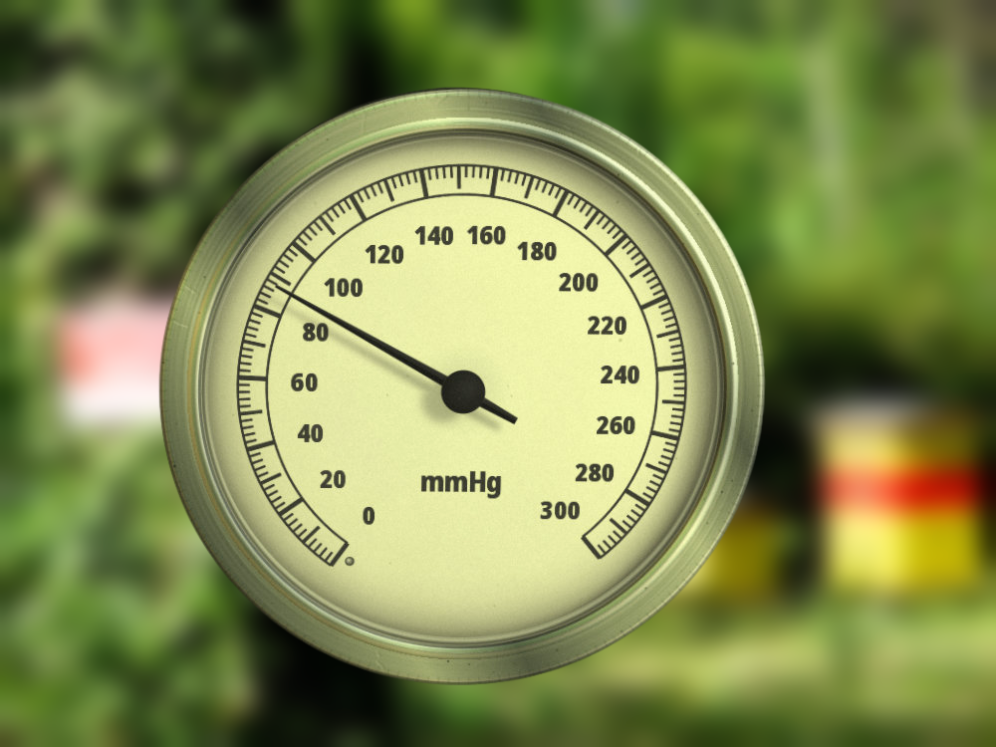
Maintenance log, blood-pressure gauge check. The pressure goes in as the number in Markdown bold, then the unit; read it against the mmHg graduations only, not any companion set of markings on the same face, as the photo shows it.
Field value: **88** mmHg
